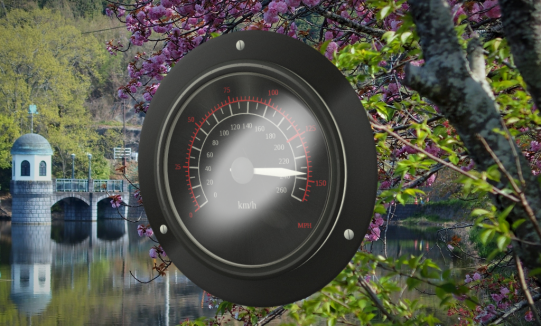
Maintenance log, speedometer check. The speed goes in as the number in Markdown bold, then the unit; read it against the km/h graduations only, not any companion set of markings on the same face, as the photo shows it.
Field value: **235** km/h
